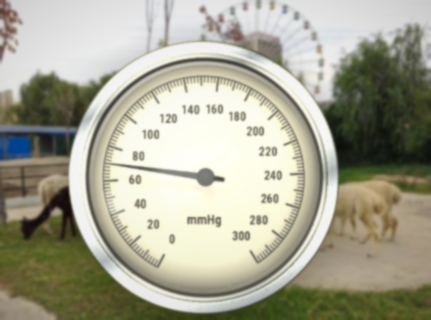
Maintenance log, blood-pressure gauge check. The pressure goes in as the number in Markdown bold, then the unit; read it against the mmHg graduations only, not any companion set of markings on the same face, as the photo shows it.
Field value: **70** mmHg
